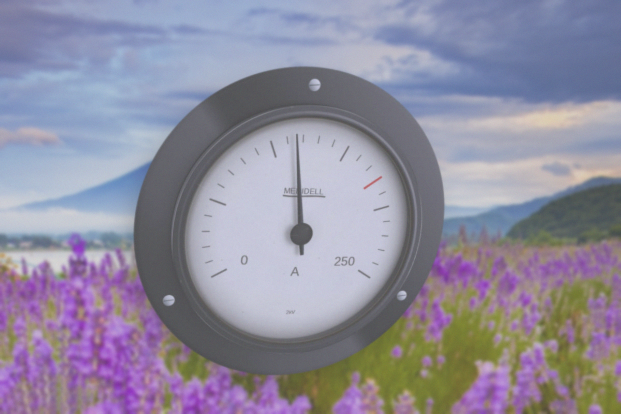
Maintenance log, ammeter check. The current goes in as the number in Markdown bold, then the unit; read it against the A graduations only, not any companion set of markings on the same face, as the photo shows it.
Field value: **115** A
